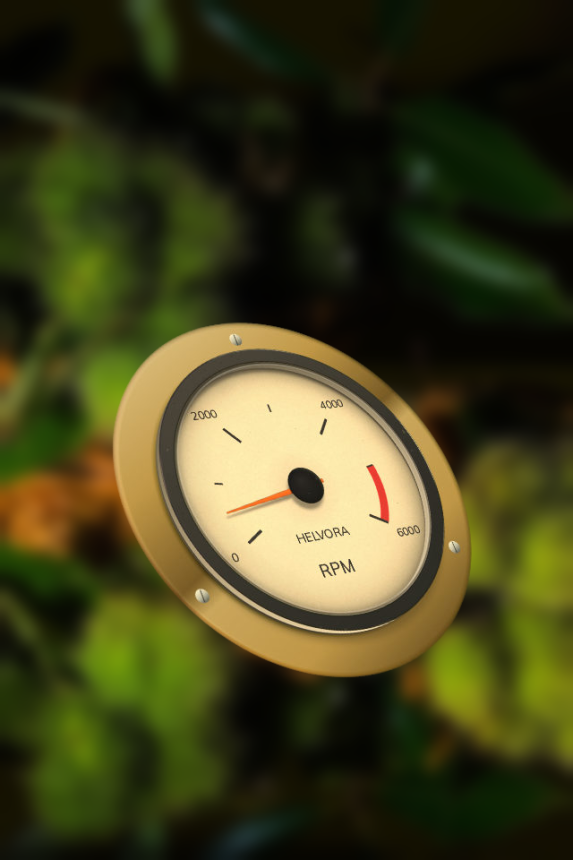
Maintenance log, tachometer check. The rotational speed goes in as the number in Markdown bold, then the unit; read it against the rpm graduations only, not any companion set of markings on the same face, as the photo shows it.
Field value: **500** rpm
